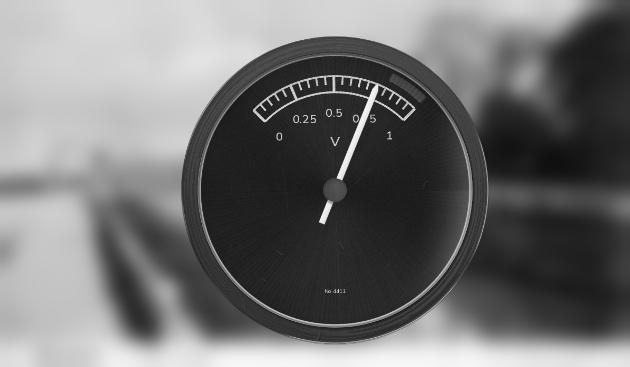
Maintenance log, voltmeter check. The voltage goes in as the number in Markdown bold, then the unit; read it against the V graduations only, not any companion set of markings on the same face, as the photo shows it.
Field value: **0.75** V
